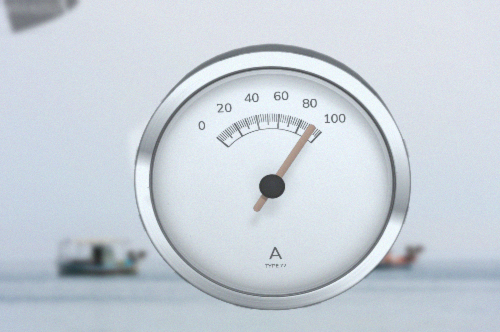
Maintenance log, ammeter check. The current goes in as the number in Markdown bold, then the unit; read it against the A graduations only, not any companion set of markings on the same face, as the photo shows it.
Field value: **90** A
